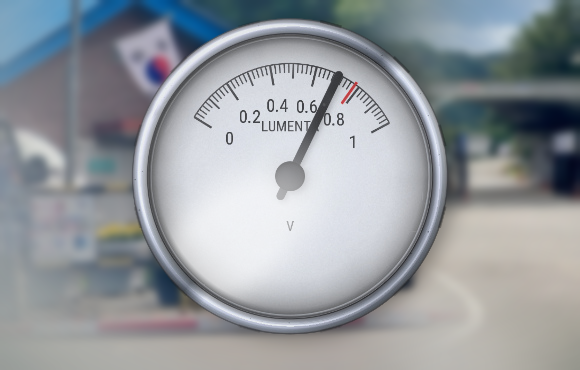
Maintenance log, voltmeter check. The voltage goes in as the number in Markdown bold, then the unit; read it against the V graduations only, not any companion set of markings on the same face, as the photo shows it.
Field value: **0.7** V
